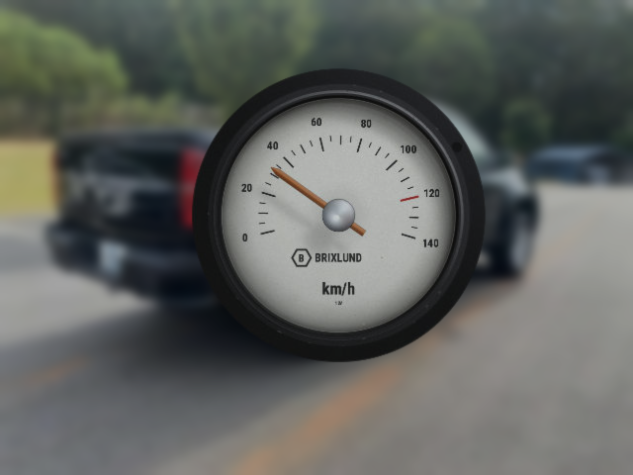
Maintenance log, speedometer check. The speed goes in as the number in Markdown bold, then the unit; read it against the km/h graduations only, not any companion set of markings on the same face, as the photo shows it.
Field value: **32.5** km/h
